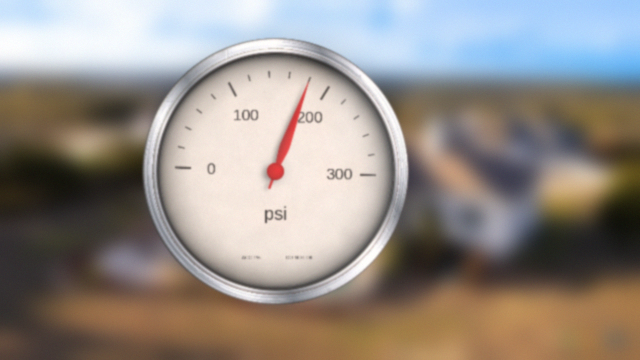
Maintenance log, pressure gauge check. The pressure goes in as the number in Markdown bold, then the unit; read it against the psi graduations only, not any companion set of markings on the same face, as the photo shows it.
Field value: **180** psi
